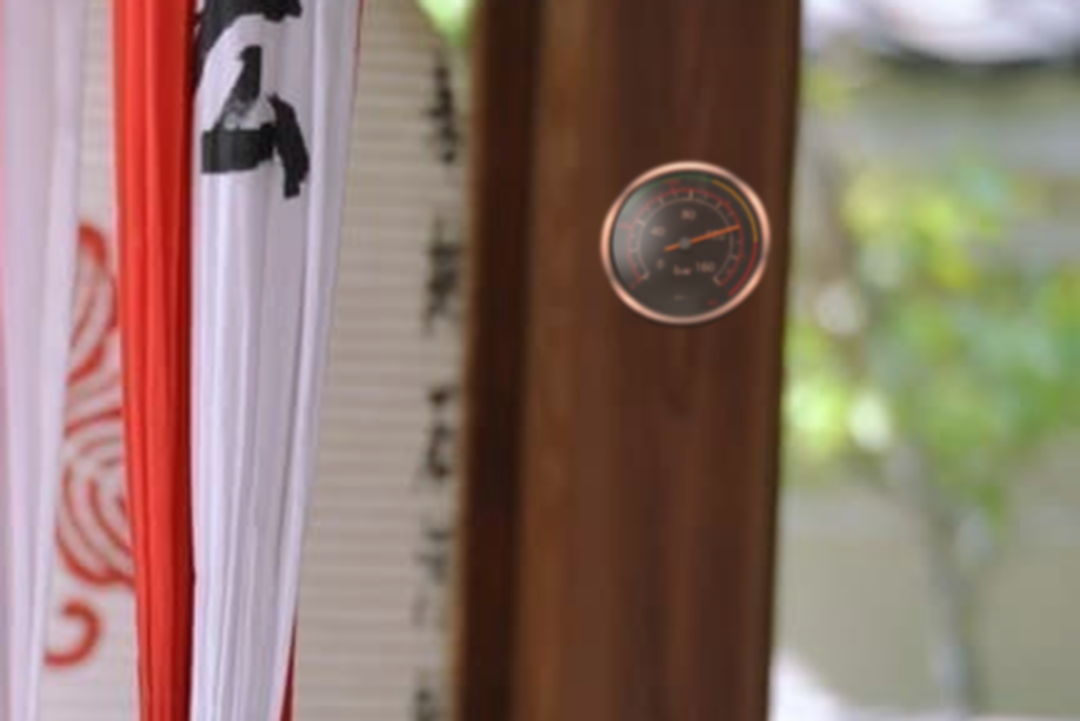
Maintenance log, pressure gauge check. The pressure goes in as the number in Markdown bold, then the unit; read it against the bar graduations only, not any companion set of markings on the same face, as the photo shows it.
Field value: **120** bar
